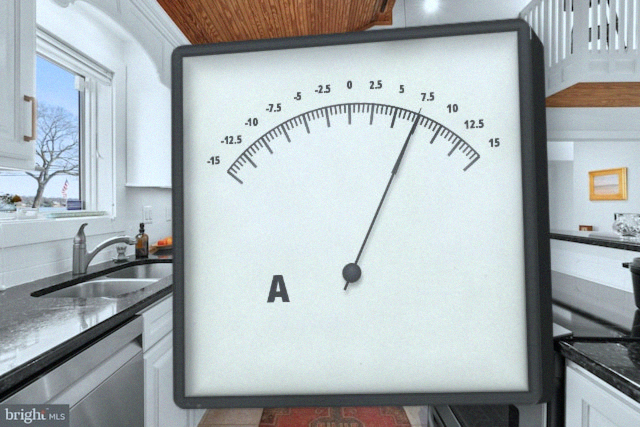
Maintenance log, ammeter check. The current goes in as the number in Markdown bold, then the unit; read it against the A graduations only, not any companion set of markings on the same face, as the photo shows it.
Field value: **7.5** A
